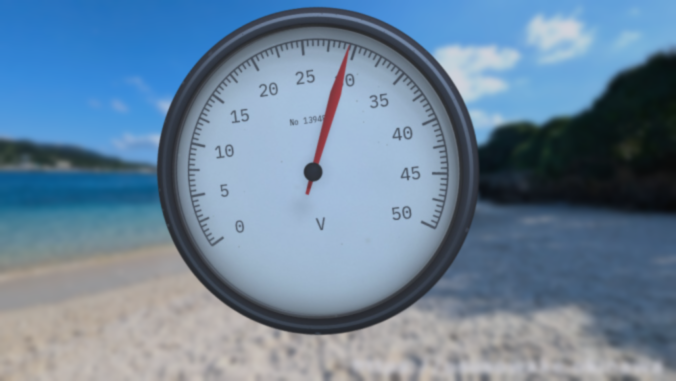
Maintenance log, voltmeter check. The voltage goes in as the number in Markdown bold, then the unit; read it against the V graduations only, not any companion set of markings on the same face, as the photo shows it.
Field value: **29.5** V
